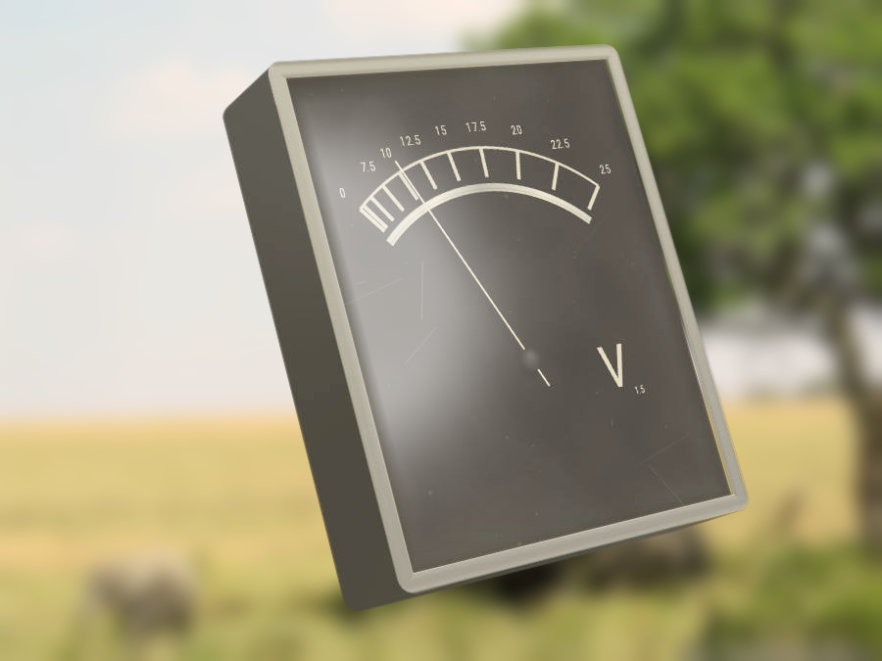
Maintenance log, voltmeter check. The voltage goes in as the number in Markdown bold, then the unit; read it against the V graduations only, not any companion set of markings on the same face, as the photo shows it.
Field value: **10** V
